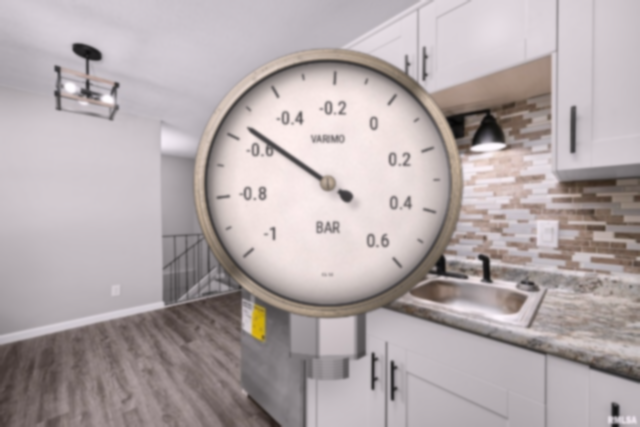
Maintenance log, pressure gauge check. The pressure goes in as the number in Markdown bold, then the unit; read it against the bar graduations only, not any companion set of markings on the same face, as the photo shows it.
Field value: **-0.55** bar
